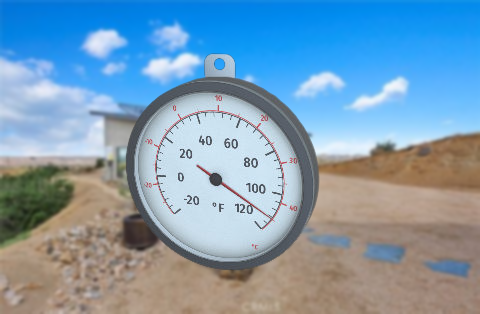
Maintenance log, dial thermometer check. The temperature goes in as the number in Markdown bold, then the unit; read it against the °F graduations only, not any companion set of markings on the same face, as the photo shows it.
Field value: **112** °F
